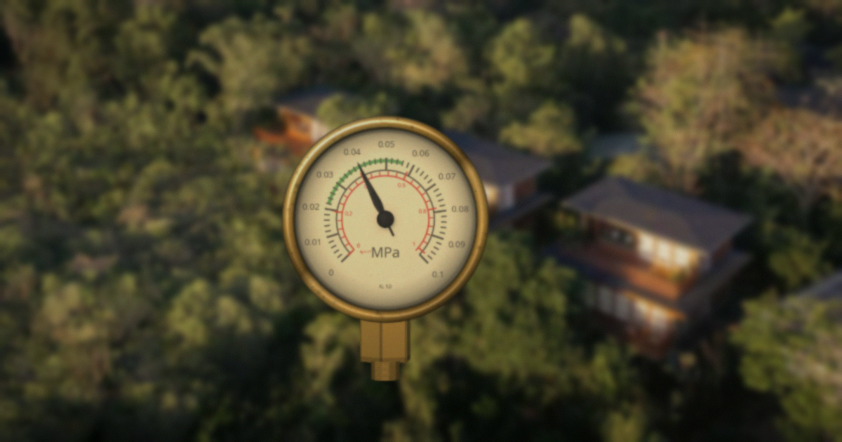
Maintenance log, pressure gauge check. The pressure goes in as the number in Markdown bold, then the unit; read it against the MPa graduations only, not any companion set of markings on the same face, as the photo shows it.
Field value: **0.04** MPa
